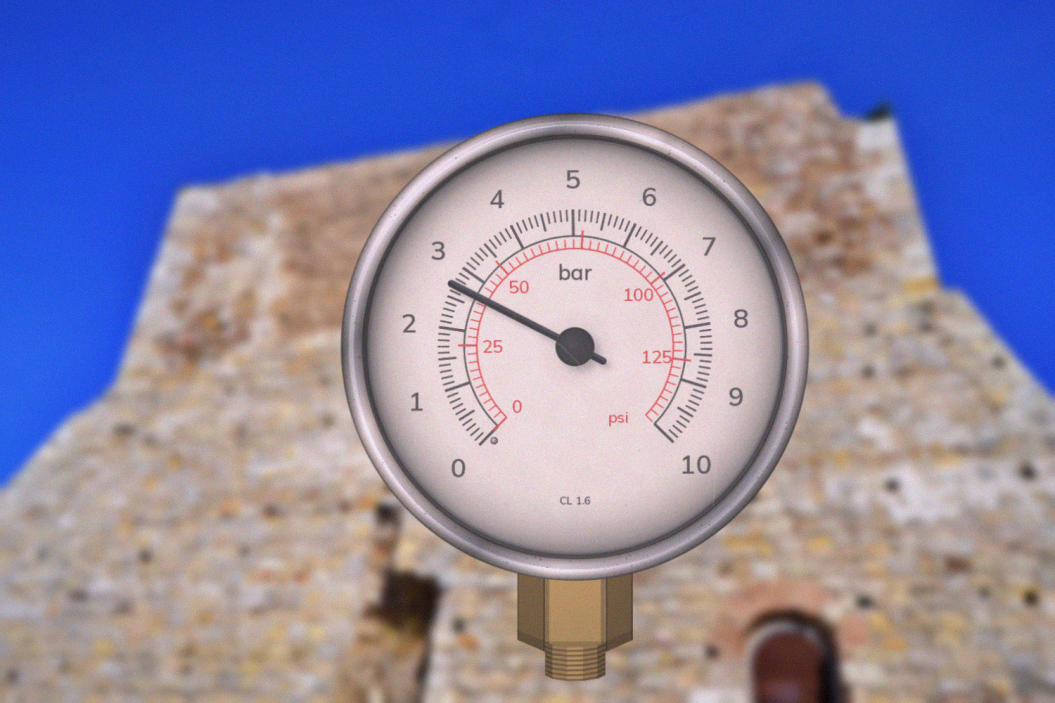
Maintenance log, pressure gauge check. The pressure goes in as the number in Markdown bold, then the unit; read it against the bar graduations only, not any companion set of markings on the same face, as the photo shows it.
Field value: **2.7** bar
